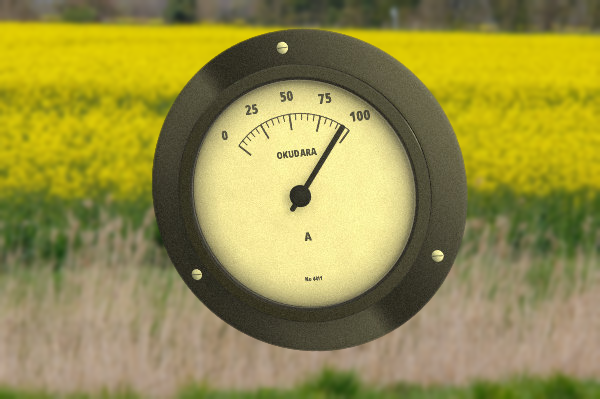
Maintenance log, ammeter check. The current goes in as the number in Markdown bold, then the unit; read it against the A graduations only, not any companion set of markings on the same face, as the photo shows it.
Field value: **95** A
